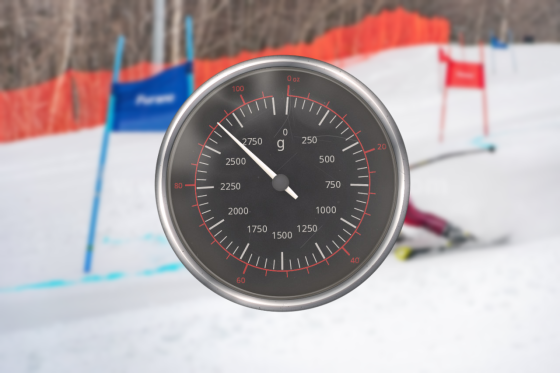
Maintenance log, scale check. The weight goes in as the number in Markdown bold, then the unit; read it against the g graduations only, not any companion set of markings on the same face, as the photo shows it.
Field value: **2650** g
